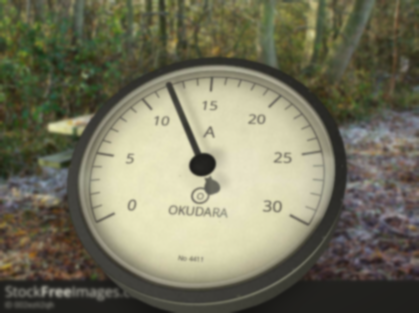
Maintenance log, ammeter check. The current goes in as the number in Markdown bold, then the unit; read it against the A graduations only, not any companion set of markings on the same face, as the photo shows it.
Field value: **12** A
